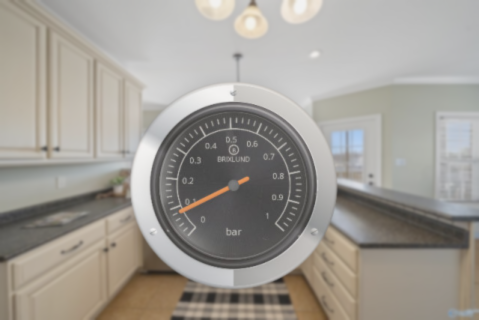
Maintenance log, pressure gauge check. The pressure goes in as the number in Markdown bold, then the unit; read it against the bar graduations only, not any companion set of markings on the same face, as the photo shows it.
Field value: **0.08** bar
